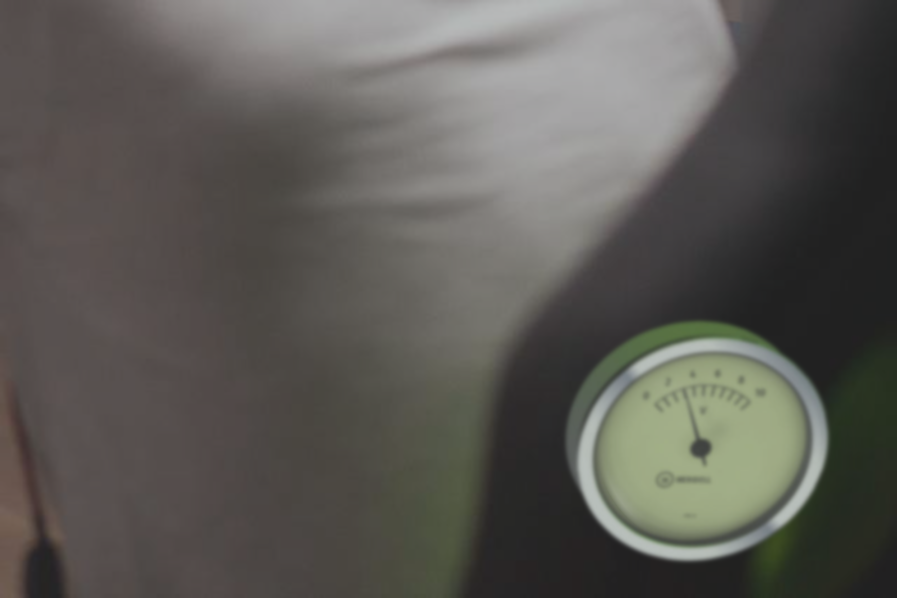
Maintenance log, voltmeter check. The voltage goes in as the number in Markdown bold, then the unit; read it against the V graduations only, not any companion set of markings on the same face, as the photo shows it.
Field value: **3** V
